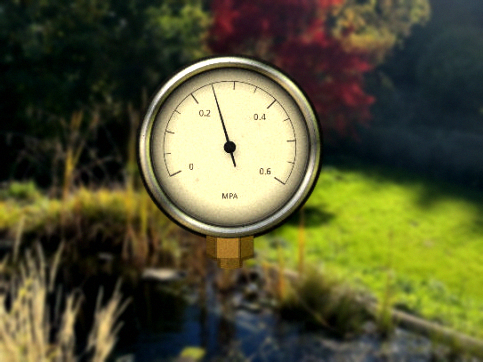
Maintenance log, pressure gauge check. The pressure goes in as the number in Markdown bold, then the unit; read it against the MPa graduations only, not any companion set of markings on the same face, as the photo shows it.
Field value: **0.25** MPa
